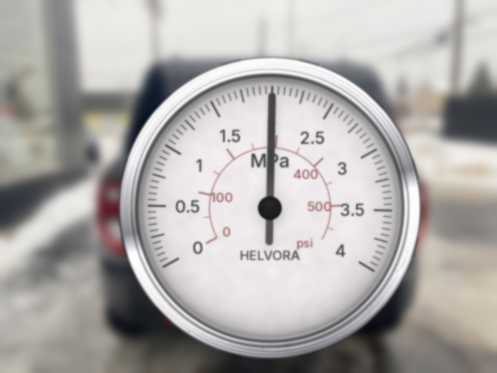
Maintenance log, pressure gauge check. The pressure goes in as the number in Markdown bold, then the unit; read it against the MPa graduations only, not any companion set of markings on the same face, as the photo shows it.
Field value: **2** MPa
